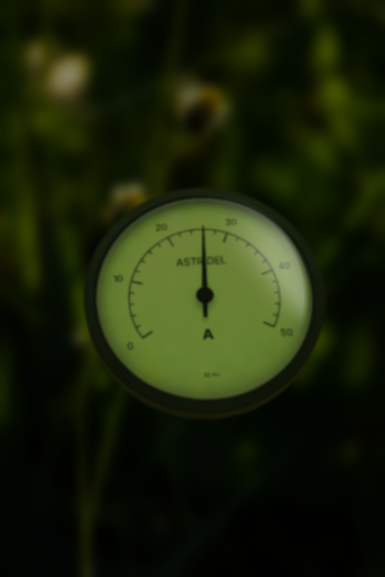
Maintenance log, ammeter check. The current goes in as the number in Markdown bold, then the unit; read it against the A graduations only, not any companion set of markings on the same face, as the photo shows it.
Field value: **26** A
